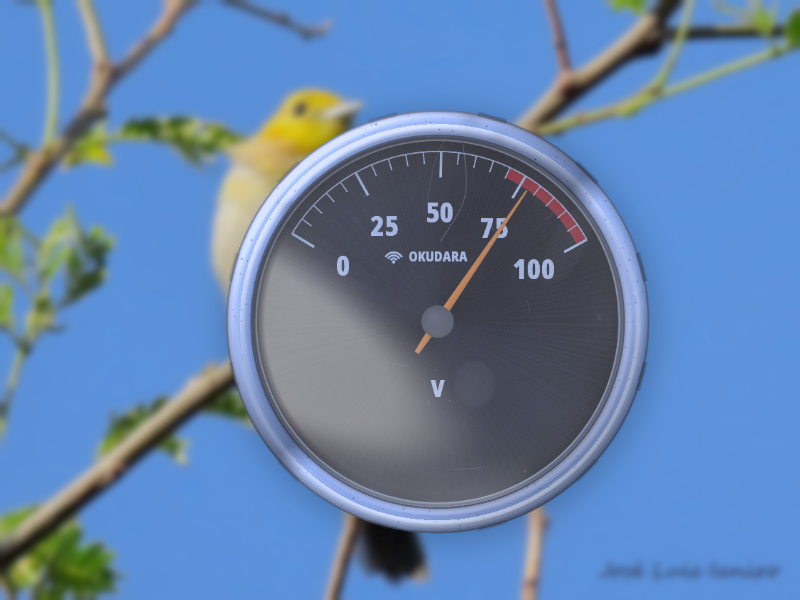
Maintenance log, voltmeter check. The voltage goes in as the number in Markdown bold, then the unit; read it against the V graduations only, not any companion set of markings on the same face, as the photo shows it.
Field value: **77.5** V
